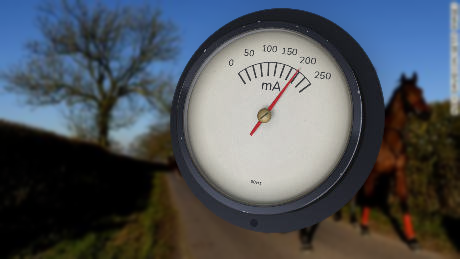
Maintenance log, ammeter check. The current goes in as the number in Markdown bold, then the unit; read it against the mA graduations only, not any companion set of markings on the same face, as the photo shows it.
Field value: **200** mA
